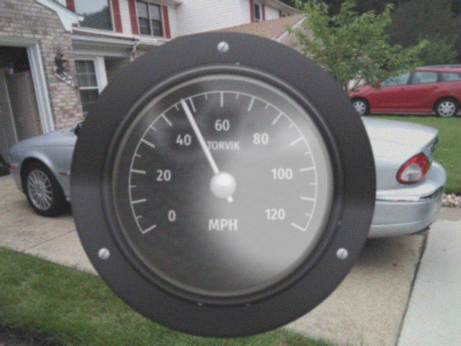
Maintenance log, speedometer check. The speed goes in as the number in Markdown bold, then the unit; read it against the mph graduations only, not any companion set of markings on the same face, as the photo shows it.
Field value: **47.5** mph
